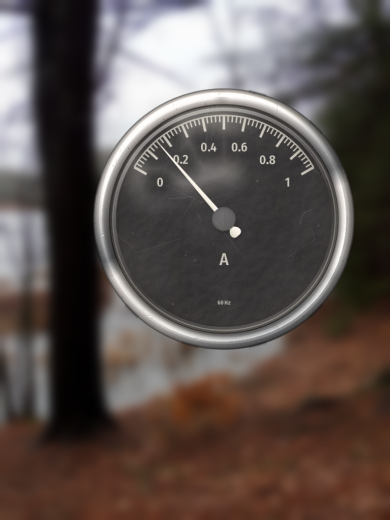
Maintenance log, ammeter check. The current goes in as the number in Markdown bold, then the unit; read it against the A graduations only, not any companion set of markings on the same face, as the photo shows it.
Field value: **0.16** A
